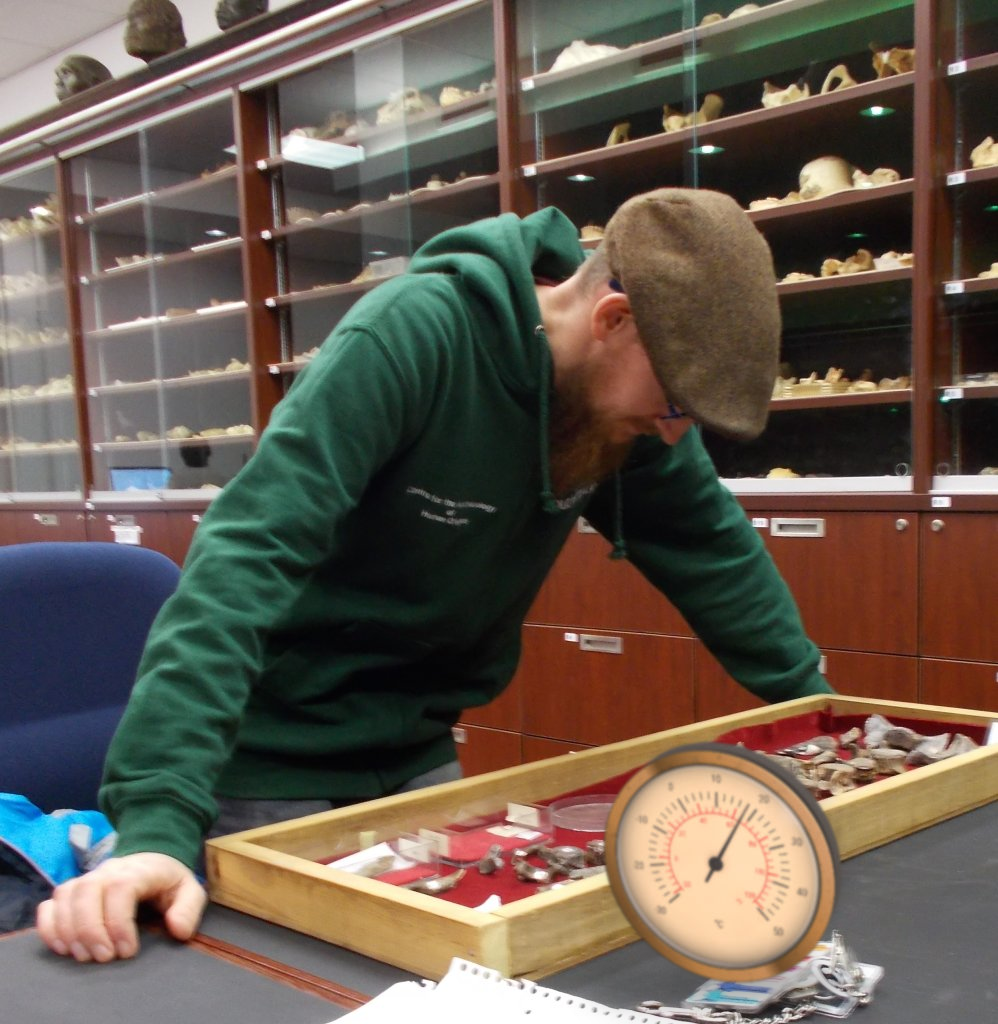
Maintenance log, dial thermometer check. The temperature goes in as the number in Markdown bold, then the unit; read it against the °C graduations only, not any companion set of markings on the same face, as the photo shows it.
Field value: **18** °C
